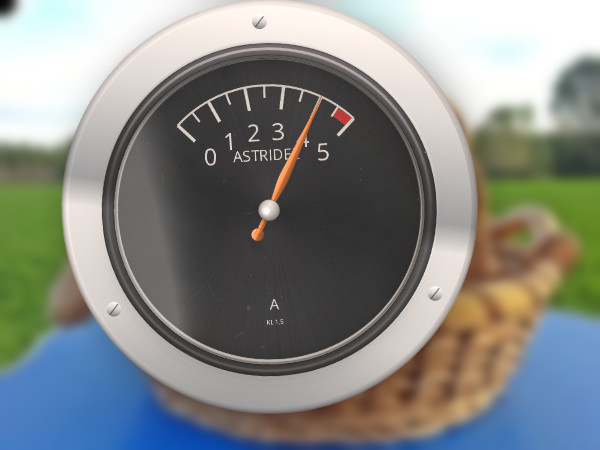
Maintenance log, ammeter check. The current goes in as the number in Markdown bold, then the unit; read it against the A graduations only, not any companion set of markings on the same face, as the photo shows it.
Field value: **4** A
